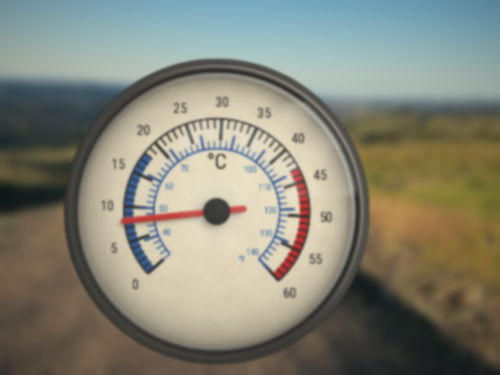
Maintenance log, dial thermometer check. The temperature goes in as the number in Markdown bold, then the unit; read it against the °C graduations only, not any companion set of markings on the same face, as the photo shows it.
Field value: **8** °C
